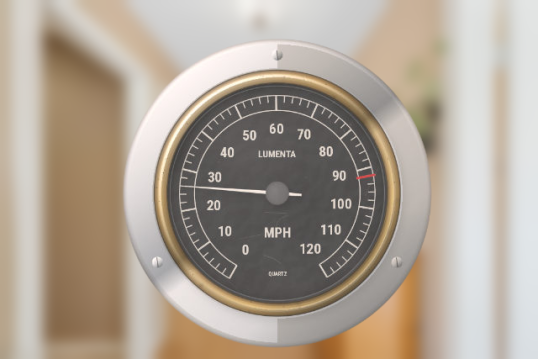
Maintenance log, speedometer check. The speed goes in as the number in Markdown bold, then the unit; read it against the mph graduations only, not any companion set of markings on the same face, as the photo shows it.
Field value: **26** mph
